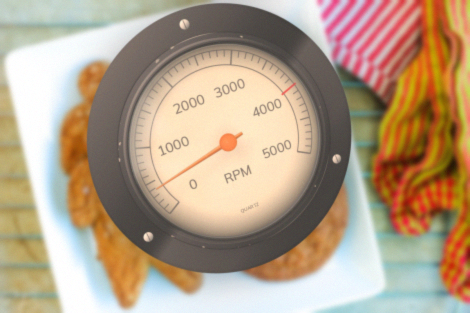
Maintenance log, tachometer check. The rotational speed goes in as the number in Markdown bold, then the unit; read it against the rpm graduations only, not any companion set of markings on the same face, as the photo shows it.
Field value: **400** rpm
